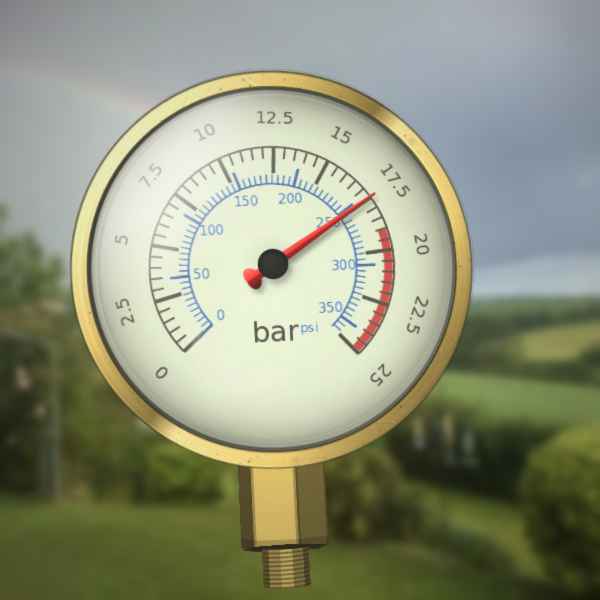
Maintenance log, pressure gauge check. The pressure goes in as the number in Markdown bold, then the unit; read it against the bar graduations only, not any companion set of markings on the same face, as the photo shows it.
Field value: **17.5** bar
